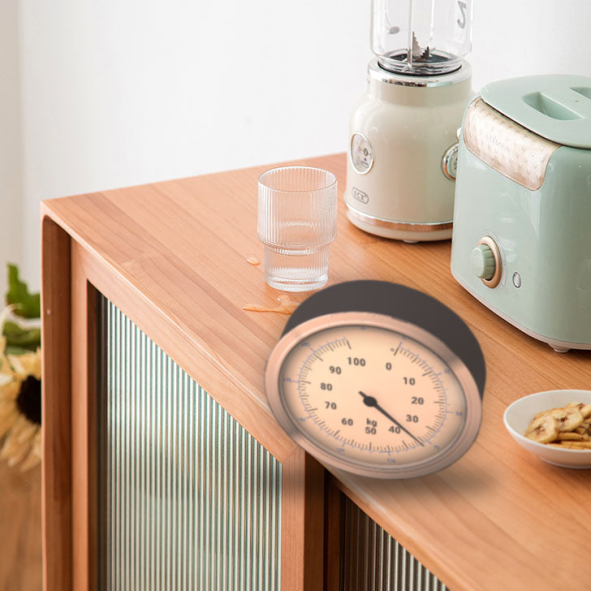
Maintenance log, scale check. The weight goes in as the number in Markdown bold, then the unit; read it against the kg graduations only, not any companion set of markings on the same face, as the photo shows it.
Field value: **35** kg
